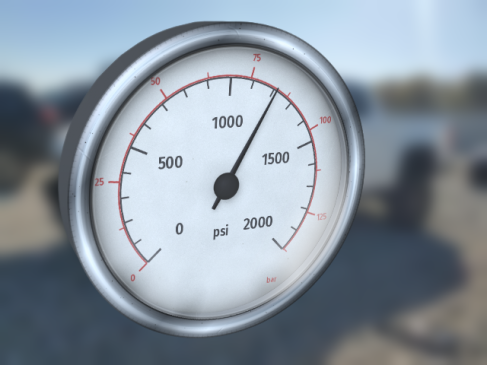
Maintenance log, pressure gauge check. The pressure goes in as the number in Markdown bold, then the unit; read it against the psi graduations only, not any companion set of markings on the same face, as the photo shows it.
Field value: **1200** psi
